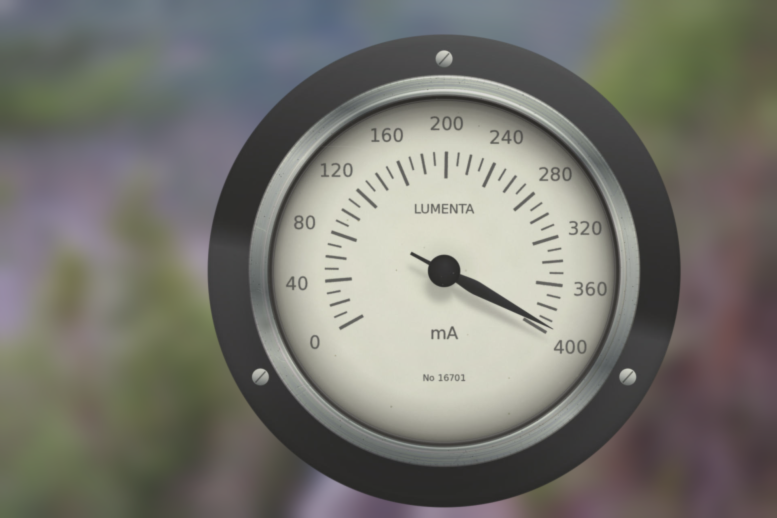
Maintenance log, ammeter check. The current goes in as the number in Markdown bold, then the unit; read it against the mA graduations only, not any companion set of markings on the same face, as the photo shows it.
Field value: **395** mA
